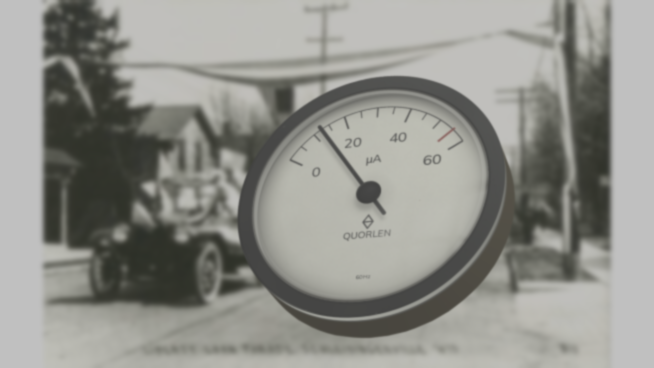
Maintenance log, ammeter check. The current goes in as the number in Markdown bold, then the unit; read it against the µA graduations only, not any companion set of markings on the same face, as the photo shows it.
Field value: **12.5** µA
